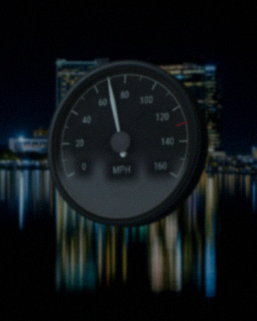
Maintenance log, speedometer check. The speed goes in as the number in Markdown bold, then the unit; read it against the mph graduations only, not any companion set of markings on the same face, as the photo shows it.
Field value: **70** mph
